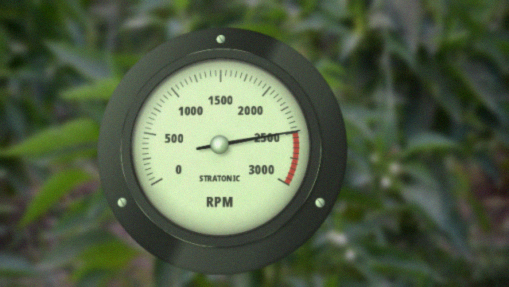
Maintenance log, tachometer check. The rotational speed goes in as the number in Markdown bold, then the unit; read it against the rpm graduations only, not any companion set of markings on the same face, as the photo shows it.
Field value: **2500** rpm
